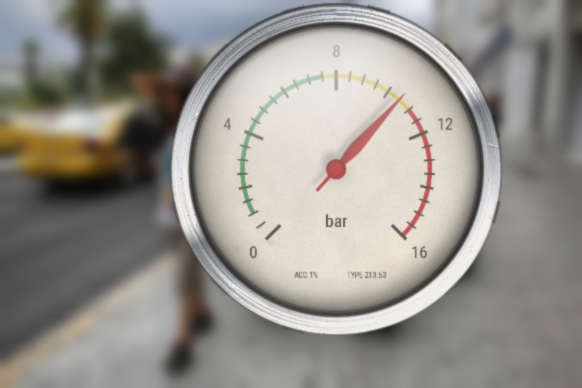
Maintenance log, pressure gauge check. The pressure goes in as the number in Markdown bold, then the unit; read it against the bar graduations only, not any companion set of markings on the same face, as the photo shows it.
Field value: **10.5** bar
